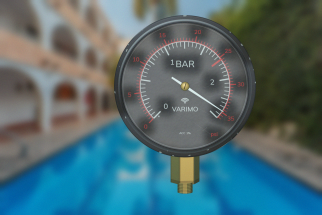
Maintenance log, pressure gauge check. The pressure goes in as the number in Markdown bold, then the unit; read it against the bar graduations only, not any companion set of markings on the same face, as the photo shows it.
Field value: **2.4** bar
